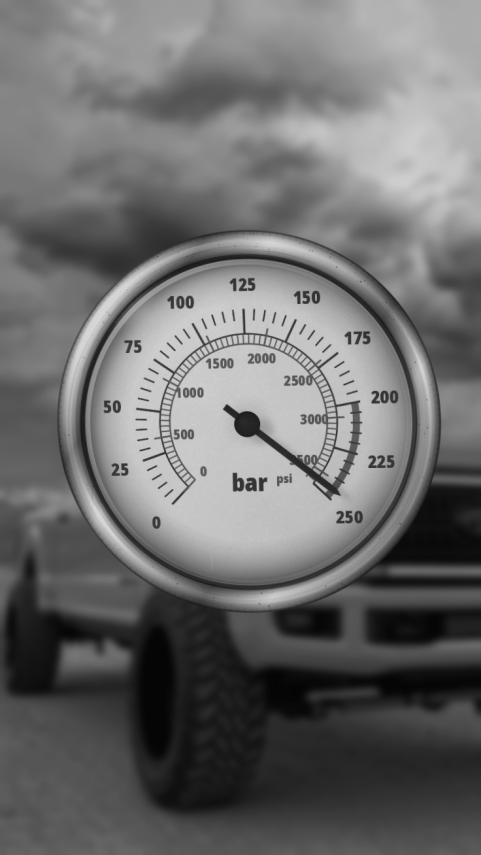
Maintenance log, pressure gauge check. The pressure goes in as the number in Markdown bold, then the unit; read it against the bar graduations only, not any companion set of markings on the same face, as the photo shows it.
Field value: **245** bar
